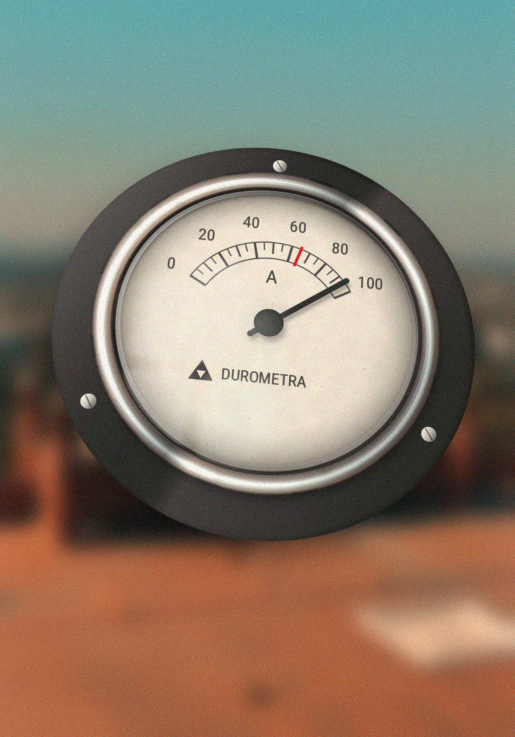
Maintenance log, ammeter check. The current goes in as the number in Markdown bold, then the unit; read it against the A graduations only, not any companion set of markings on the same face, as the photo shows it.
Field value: **95** A
